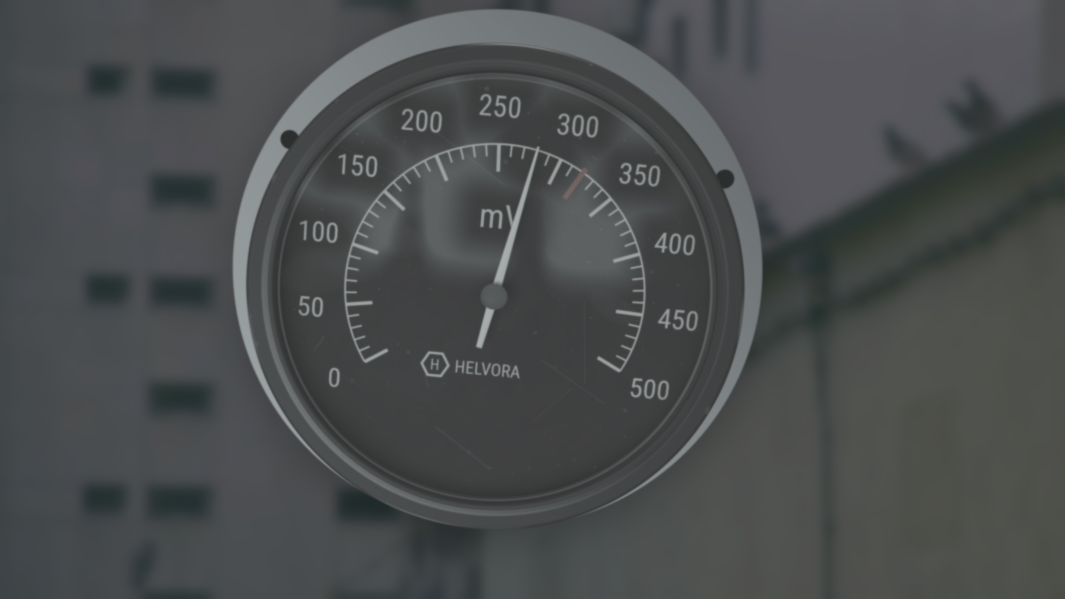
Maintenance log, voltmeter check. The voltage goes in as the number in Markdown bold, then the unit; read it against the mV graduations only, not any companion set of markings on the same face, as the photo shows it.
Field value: **280** mV
